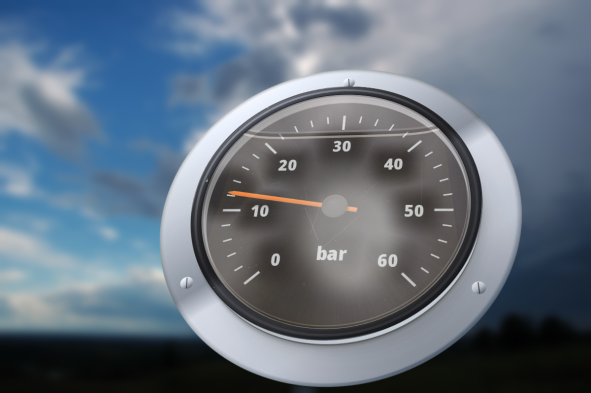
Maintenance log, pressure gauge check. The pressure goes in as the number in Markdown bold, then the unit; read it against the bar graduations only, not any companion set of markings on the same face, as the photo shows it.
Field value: **12** bar
